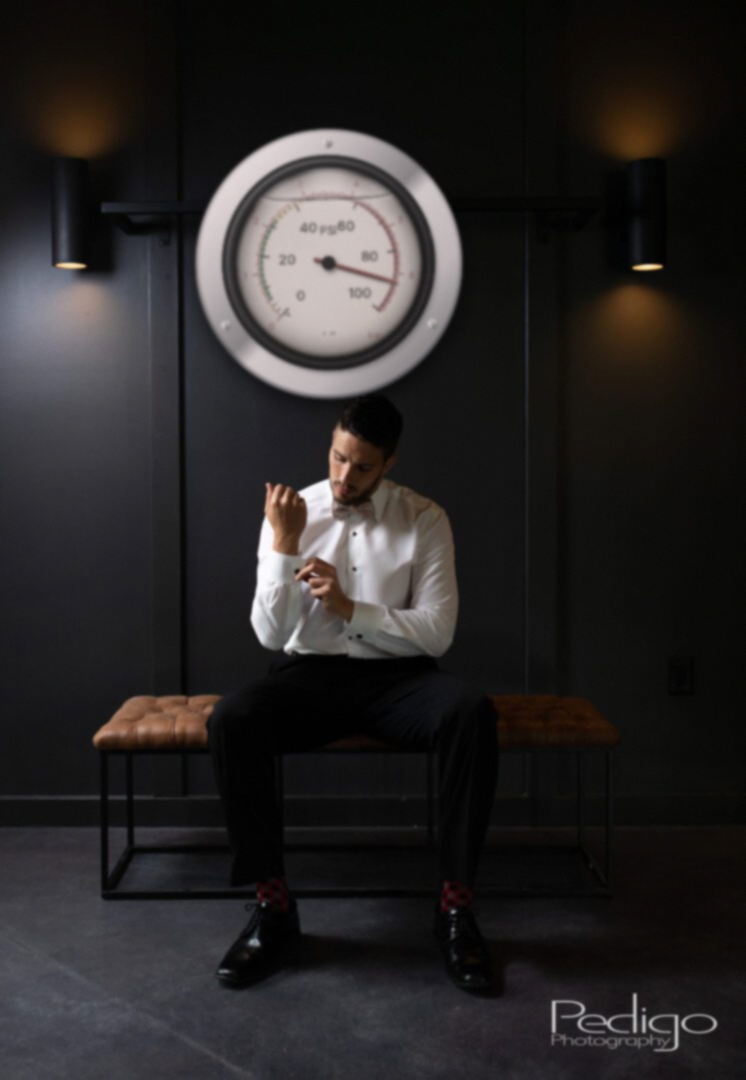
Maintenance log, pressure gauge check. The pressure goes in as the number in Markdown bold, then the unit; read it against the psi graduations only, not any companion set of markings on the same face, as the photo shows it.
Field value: **90** psi
